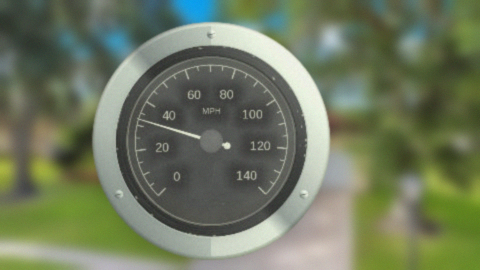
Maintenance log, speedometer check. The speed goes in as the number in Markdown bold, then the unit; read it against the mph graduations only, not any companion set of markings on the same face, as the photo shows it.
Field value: **32.5** mph
